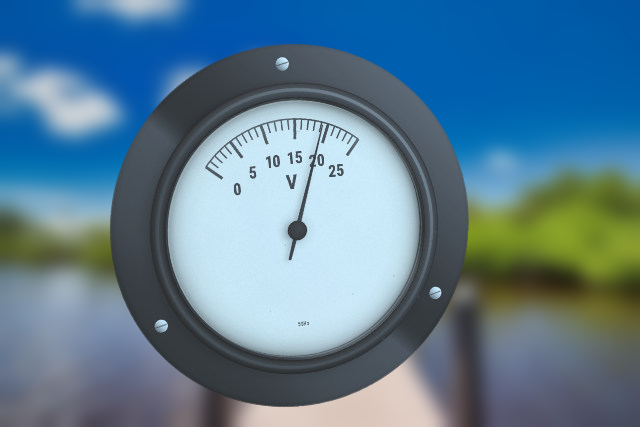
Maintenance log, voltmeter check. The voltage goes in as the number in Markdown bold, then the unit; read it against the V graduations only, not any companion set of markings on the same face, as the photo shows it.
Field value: **19** V
